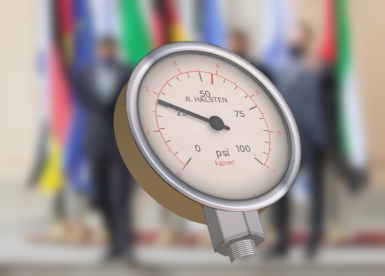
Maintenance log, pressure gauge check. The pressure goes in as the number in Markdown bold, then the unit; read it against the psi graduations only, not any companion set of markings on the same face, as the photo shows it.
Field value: **25** psi
